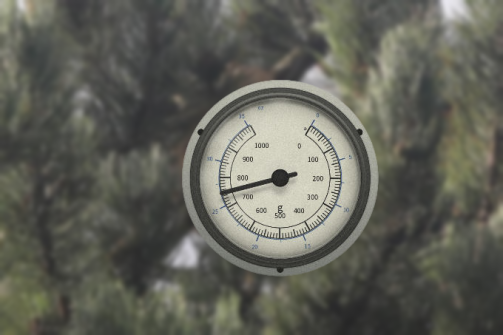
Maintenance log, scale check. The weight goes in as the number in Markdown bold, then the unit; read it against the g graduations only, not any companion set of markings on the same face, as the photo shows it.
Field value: **750** g
